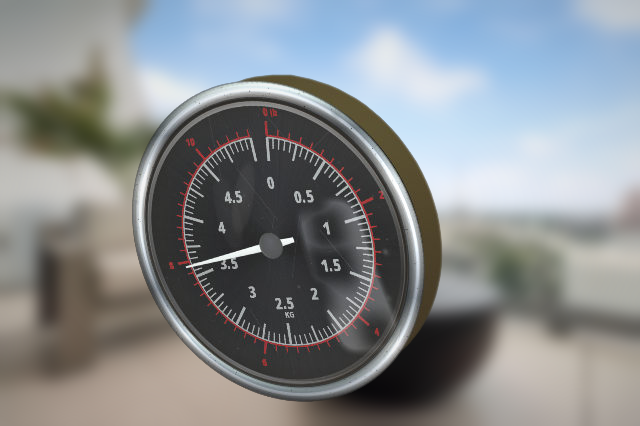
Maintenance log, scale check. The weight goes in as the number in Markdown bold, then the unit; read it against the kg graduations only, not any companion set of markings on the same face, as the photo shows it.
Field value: **3.6** kg
